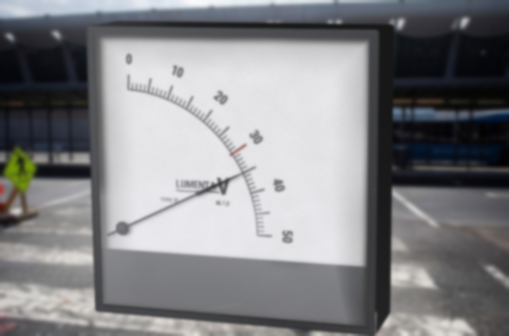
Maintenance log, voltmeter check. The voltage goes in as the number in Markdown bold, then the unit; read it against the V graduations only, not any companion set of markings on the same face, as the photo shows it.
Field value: **35** V
